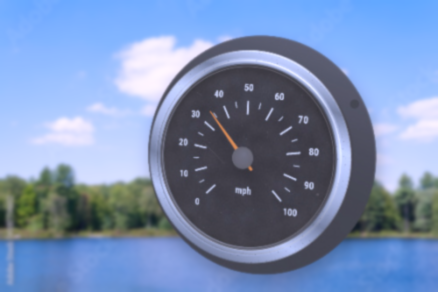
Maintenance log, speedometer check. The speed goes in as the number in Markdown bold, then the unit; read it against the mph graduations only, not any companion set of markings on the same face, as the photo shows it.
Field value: **35** mph
